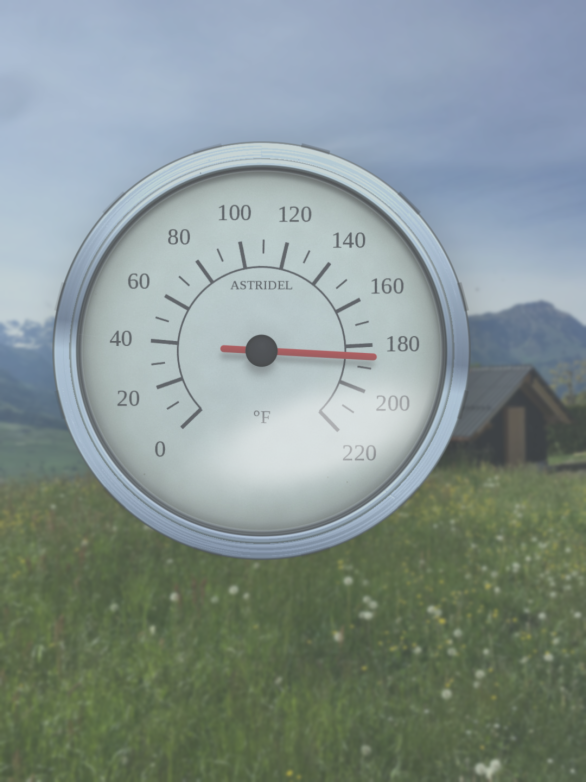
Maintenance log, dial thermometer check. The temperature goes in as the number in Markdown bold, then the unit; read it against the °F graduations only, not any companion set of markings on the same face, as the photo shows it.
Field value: **185** °F
